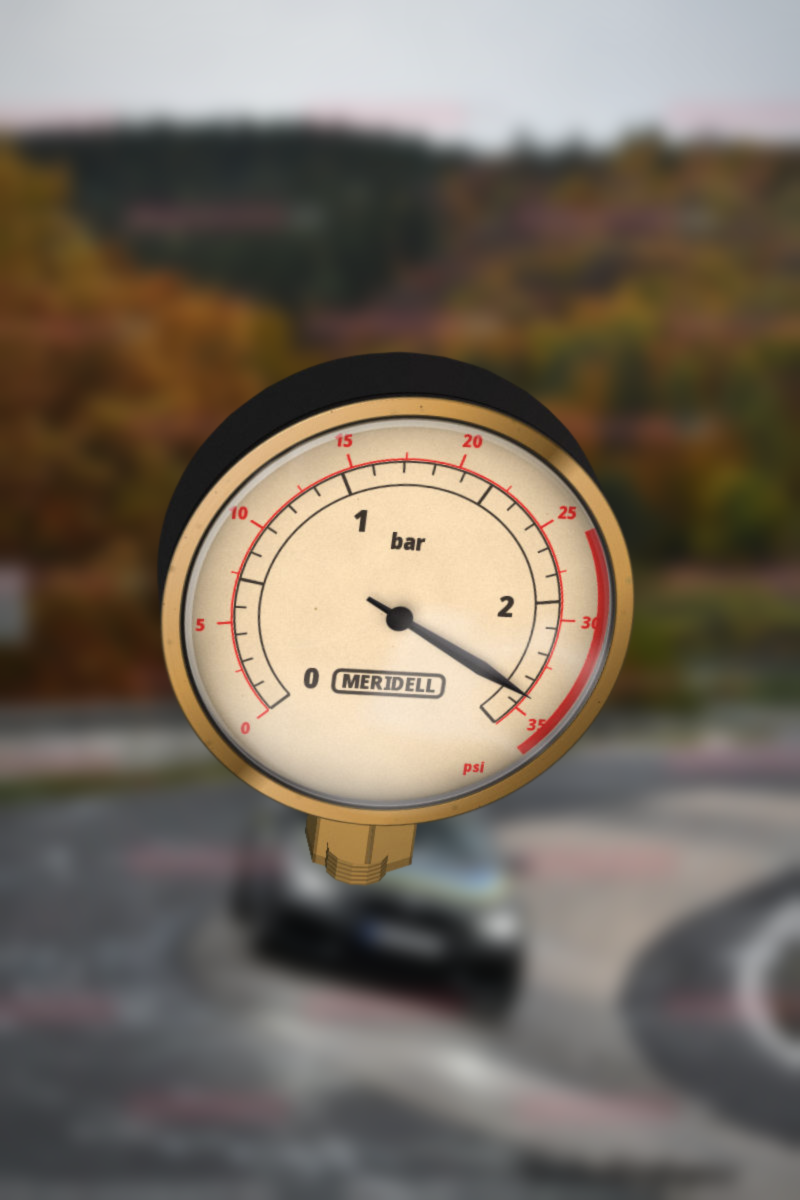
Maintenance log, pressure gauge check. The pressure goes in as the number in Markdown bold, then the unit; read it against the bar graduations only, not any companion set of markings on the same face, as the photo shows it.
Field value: **2.35** bar
